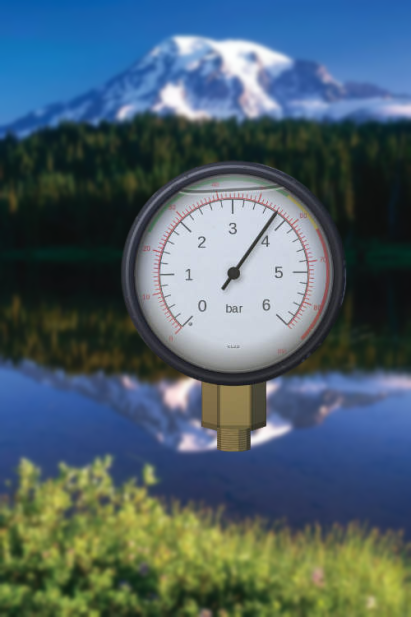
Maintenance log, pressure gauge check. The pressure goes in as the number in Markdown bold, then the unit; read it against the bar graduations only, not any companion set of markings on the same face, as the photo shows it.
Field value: **3.8** bar
